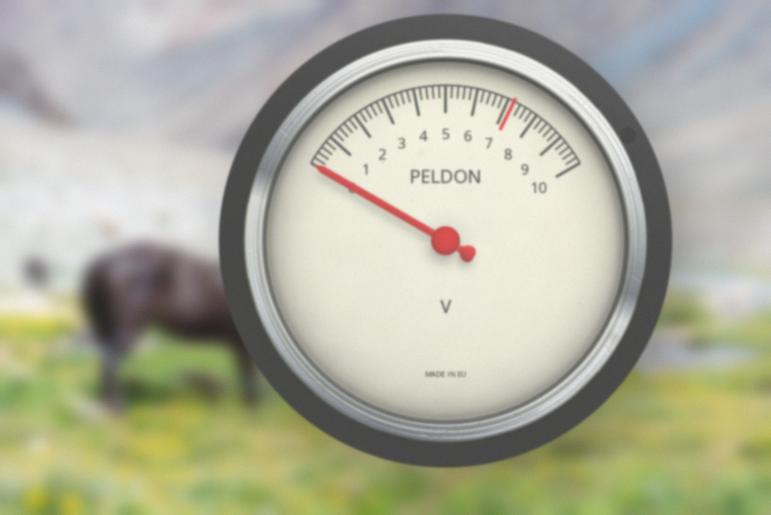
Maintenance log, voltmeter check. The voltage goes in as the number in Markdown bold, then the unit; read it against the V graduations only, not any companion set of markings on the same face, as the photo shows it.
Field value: **0** V
